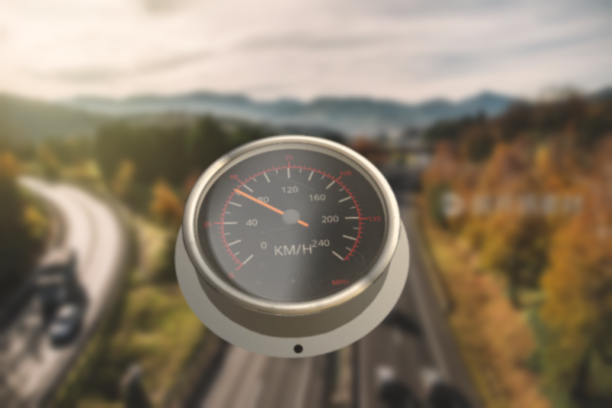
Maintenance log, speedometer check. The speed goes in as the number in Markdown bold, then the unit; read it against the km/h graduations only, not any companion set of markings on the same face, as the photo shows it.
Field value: **70** km/h
